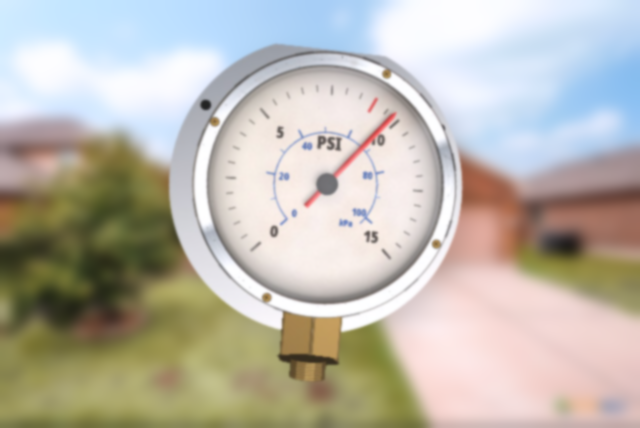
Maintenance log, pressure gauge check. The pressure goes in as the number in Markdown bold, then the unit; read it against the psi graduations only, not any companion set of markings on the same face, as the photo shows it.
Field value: **9.75** psi
